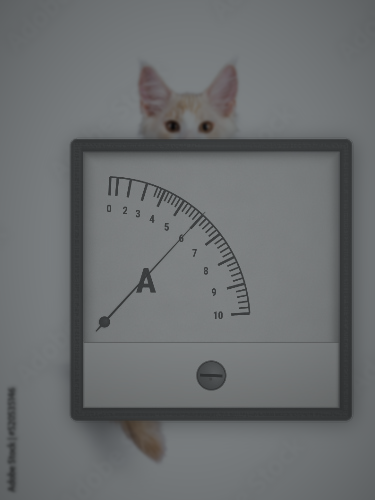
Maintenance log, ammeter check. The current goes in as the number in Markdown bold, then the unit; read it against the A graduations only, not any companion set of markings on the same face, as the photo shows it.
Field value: **6** A
